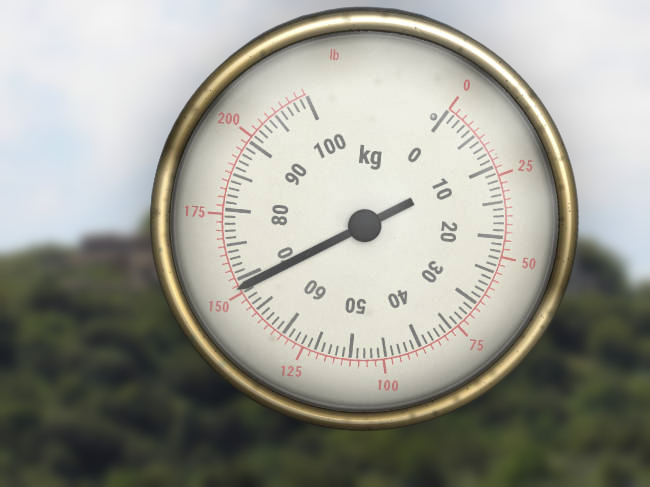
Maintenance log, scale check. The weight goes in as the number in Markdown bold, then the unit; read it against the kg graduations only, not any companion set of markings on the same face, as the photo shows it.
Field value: **69** kg
